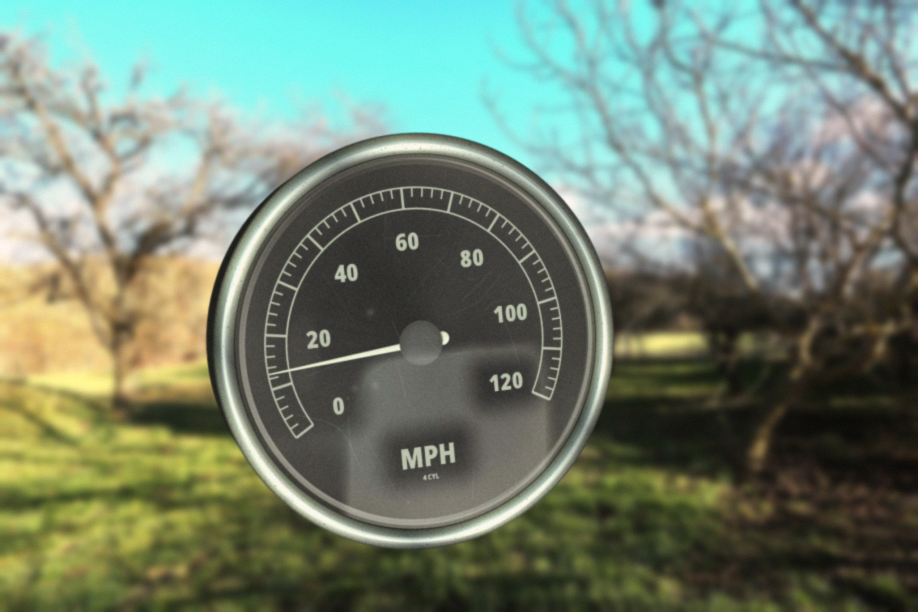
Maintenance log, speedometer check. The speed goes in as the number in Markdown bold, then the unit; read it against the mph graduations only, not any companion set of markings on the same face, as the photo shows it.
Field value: **13** mph
